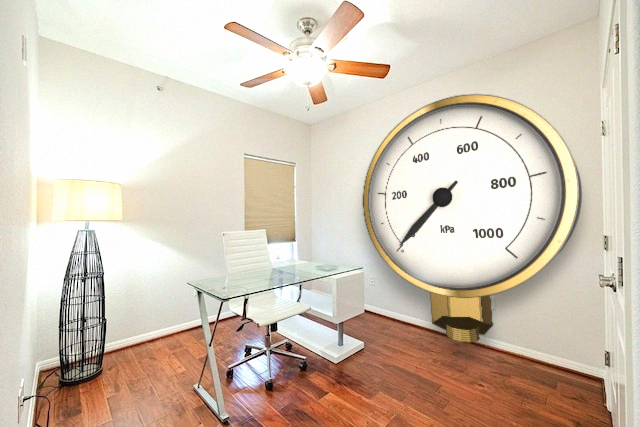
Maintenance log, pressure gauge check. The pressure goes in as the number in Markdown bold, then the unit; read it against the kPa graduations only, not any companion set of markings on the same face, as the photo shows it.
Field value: **0** kPa
